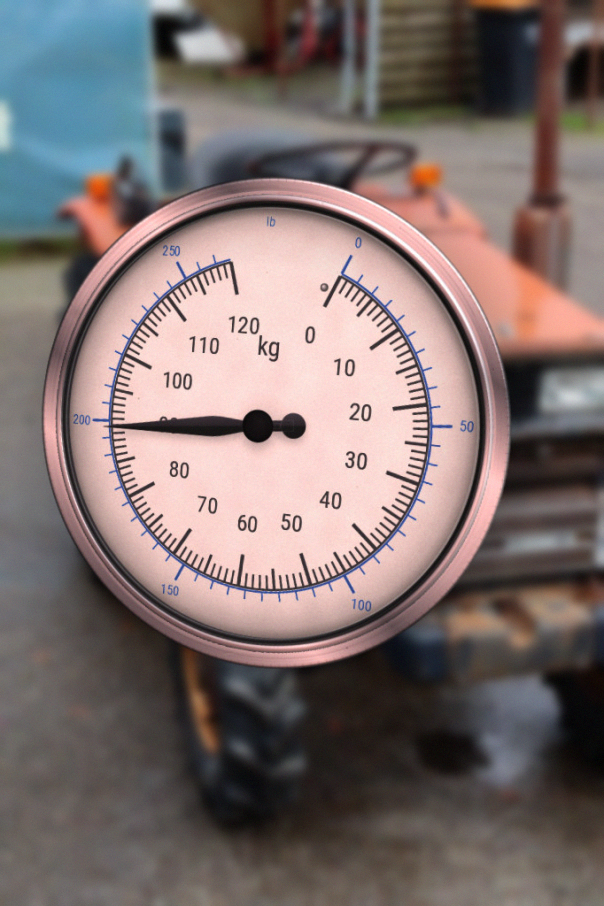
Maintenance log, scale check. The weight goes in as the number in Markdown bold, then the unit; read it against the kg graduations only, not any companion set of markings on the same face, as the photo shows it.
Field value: **90** kg
